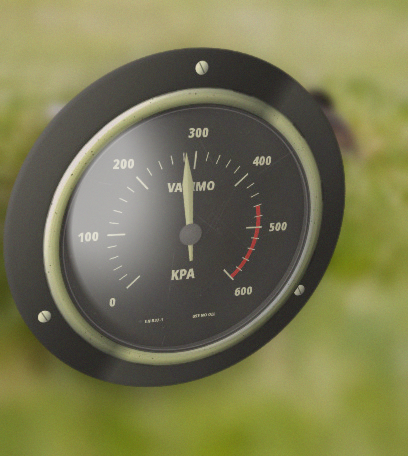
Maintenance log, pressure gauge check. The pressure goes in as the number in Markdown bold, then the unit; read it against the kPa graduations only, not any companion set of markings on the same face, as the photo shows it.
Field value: **280** kPa
